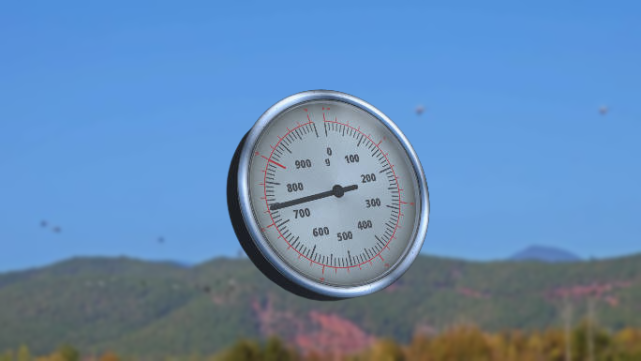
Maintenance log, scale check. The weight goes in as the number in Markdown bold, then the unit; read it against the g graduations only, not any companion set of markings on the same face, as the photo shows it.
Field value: **740** g
